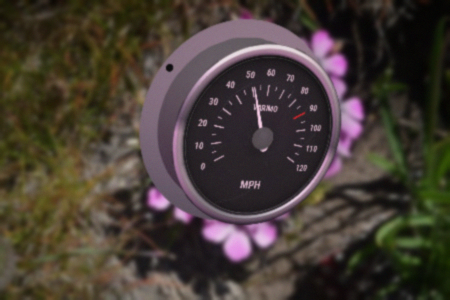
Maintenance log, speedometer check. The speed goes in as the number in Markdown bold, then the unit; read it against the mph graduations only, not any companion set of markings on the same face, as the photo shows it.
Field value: **50** mph
